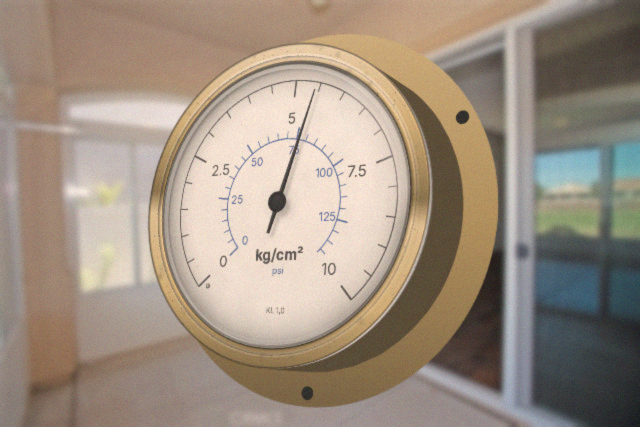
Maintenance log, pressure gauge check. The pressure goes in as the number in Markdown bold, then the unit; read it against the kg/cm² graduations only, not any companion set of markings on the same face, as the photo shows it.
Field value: **5.5** kg/cm²
